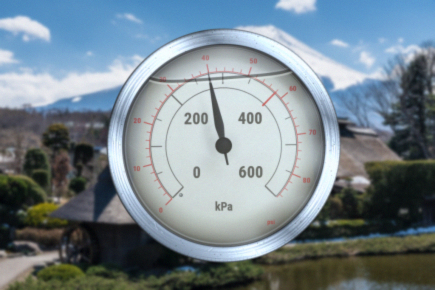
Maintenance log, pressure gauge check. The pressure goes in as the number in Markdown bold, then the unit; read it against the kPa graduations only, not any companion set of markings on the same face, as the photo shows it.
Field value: **275** kPa
